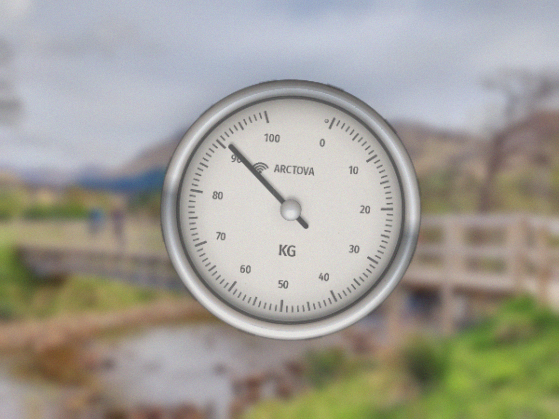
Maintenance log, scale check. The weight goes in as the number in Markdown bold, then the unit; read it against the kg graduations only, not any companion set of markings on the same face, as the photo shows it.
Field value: **91** kg
